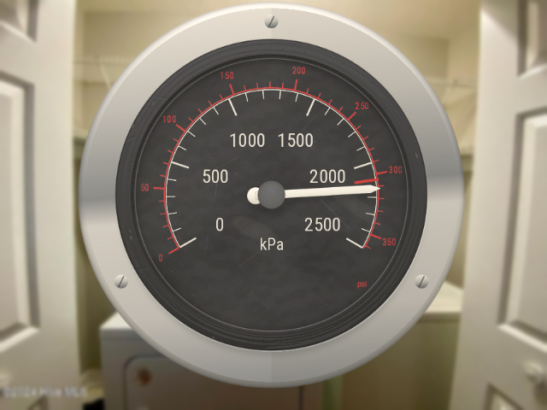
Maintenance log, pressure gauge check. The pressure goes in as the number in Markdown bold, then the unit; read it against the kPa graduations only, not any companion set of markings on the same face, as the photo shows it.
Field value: **2150** kPa
